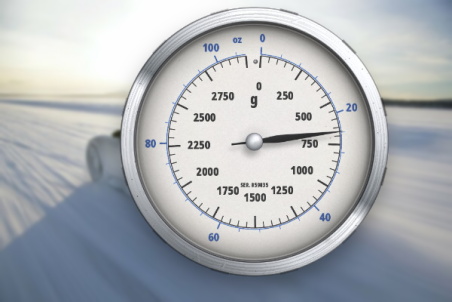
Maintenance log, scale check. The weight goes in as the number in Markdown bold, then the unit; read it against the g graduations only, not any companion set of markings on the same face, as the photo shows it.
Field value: **675** g
